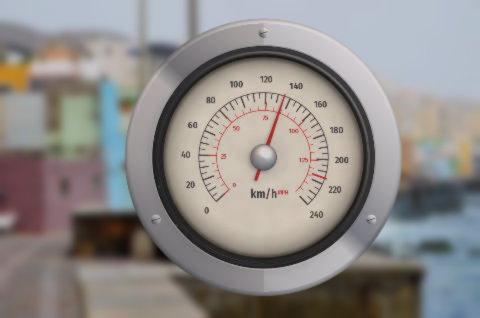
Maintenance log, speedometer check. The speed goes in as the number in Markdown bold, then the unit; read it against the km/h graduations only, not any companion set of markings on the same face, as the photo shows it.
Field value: **135** km/h
